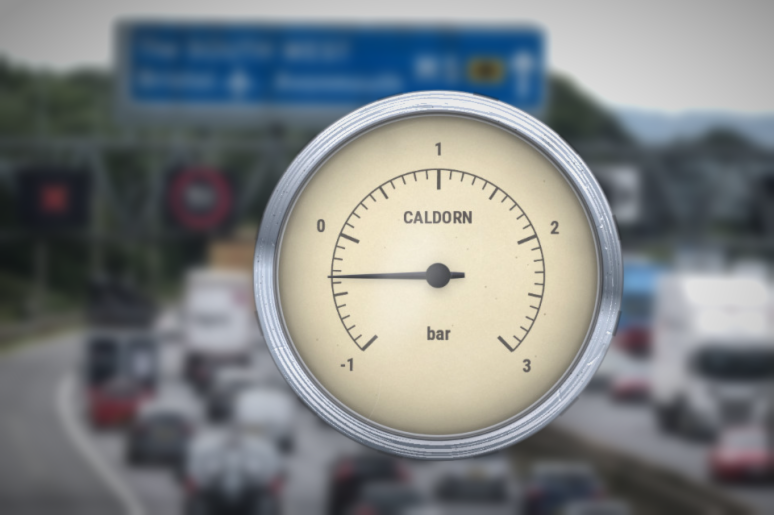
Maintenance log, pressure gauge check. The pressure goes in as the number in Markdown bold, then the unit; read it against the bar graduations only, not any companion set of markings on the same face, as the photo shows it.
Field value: **-0.35** bar
